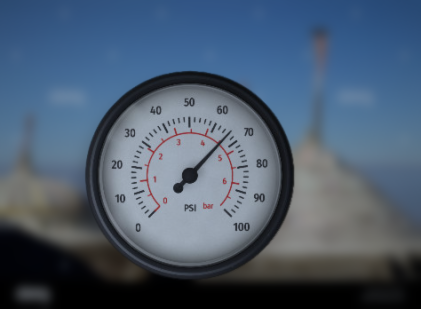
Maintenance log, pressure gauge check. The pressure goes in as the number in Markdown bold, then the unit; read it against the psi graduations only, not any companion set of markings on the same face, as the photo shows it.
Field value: **66** psi
